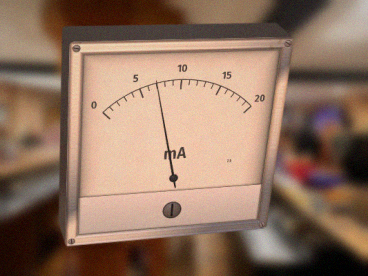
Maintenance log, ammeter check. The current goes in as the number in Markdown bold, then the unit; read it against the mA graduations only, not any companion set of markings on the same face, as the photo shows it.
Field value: **7** mA
